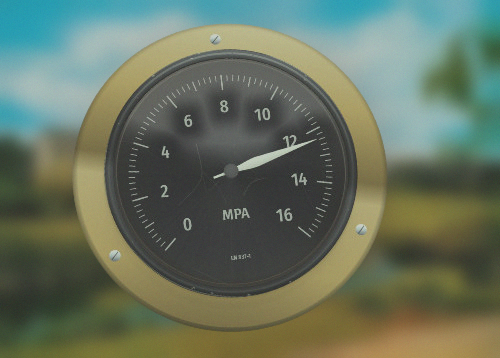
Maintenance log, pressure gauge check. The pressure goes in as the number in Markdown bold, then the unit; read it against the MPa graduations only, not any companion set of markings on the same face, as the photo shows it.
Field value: **12.4** MPa
